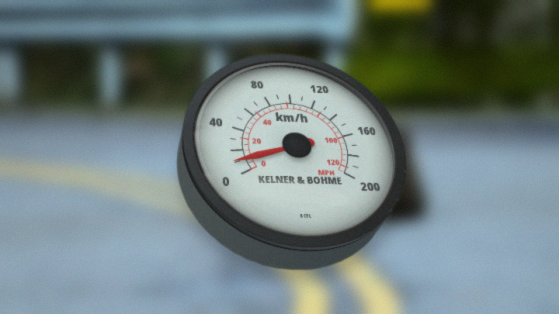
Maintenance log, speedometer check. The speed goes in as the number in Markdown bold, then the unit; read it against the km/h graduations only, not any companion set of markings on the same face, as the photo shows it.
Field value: **10** km/h
